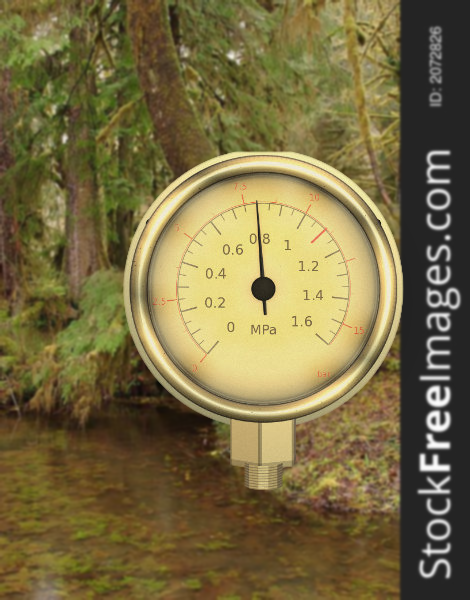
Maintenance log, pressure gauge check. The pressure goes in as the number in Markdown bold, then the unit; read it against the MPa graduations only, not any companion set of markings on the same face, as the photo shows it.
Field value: **0.8** MPa
